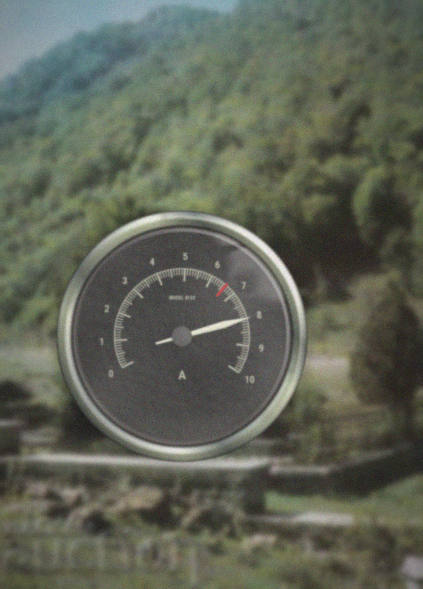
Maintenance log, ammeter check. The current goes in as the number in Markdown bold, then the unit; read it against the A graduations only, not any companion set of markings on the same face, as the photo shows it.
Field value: **8** A
